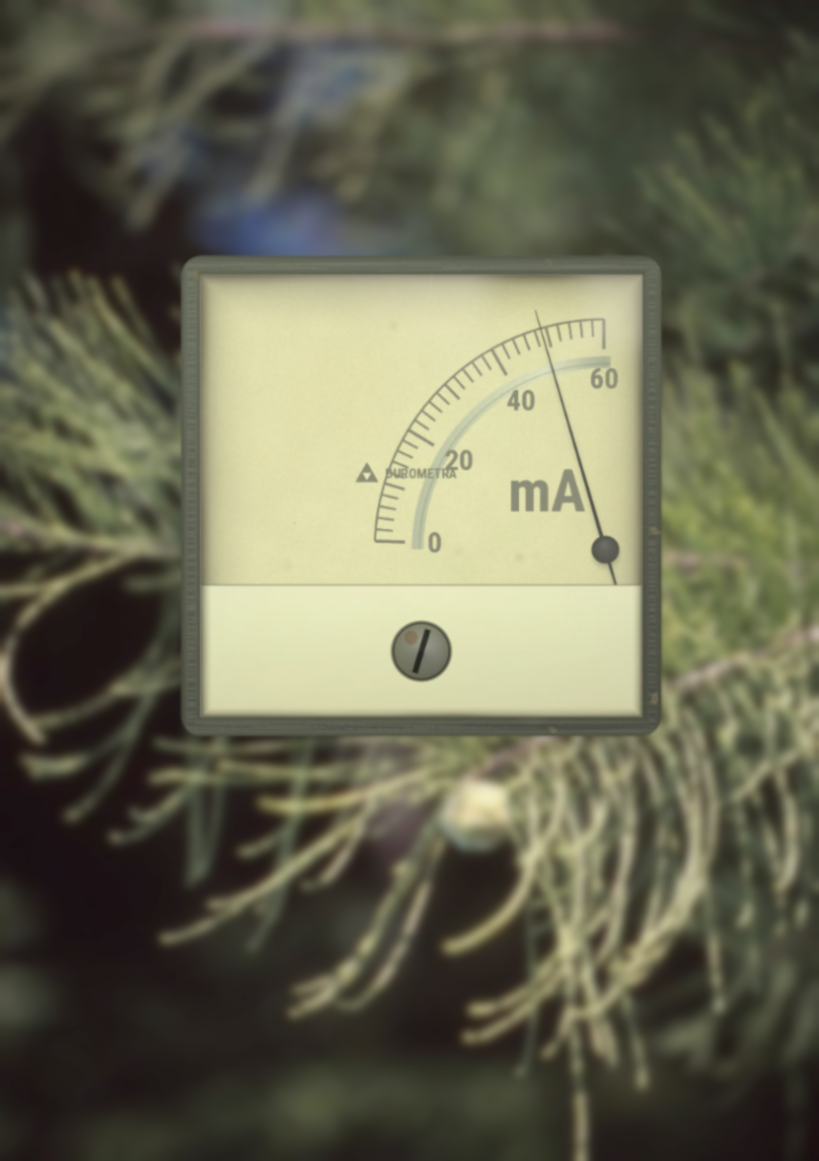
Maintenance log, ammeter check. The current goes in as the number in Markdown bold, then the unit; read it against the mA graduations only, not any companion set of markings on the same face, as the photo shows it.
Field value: **49** mA
